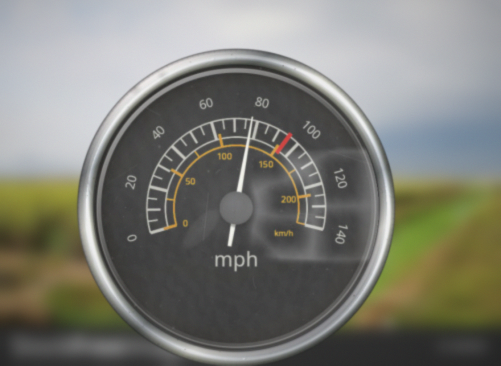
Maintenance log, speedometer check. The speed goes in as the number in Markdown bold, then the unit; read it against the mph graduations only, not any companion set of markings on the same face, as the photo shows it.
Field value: **77.5** mph
